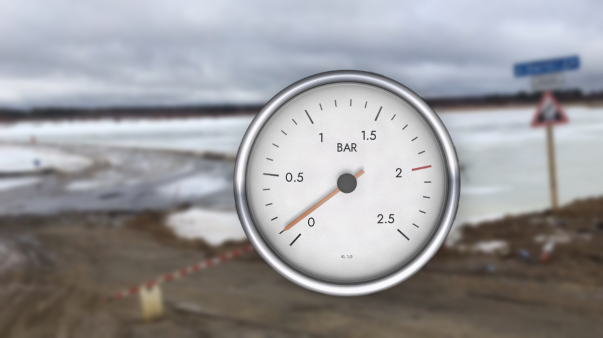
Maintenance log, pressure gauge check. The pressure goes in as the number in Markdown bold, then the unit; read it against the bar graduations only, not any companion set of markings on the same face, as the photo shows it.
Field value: **0.1** bar
